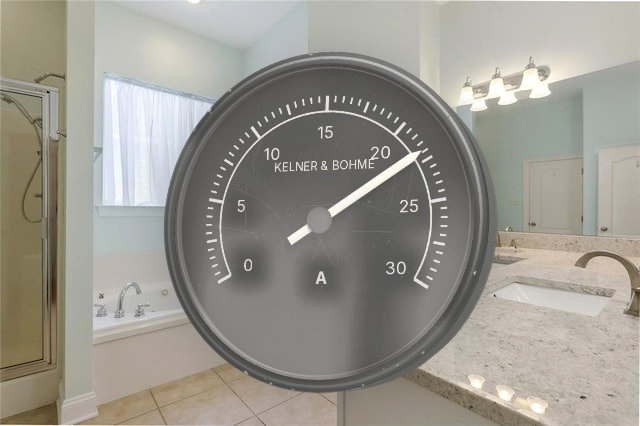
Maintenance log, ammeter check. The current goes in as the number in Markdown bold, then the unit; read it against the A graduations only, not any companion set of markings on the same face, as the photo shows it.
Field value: **22** A
